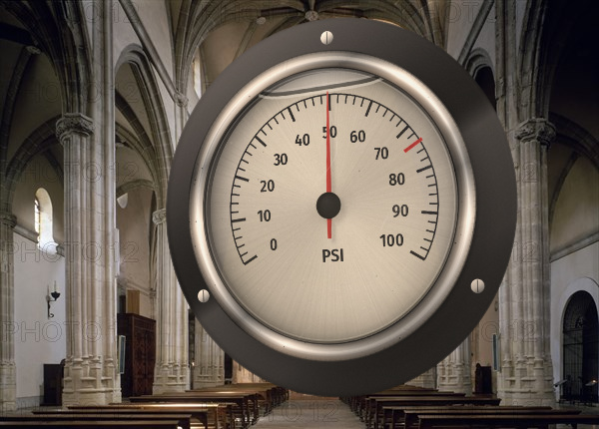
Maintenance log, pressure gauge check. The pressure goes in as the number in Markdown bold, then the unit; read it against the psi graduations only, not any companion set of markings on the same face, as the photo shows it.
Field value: **50** psi
